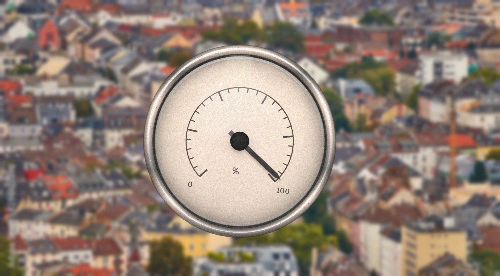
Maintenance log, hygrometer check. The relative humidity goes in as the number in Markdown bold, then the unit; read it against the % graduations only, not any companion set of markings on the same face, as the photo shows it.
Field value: **98** %
